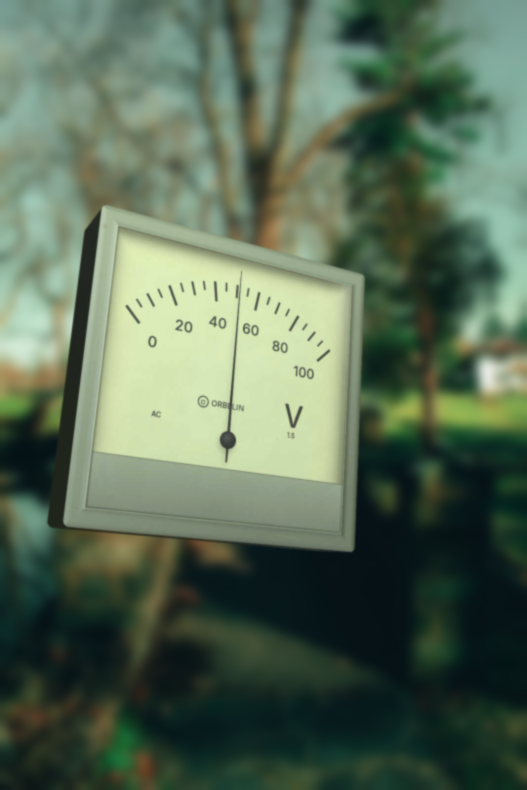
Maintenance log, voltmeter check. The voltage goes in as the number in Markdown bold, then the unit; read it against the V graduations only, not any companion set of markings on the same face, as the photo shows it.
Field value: **50** V
